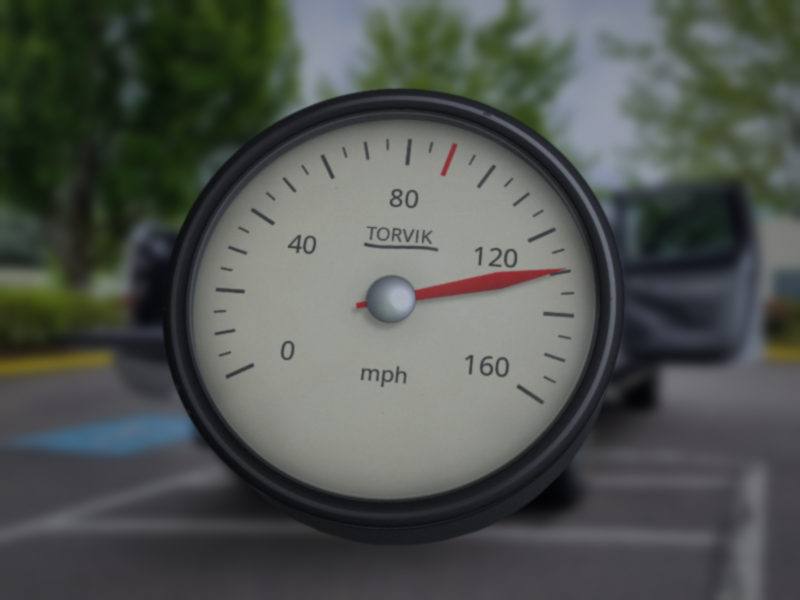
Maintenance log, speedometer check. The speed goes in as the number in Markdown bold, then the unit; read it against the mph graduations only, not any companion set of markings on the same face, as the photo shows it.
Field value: **130** mph
